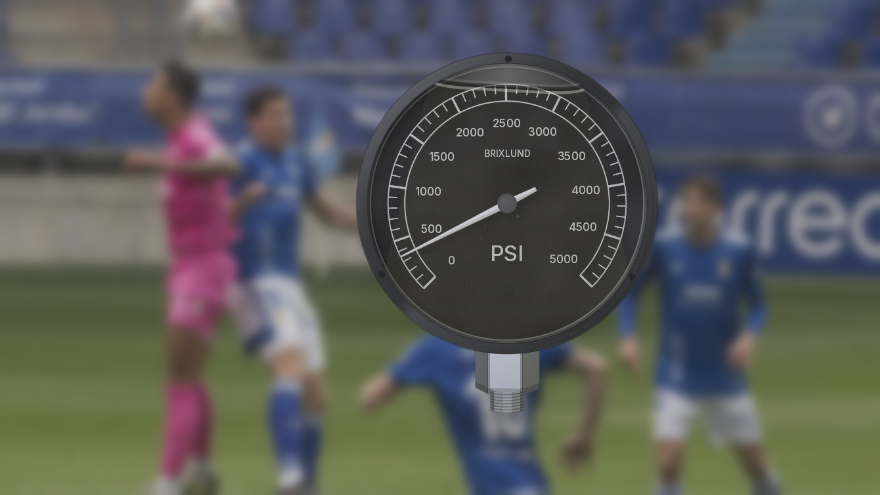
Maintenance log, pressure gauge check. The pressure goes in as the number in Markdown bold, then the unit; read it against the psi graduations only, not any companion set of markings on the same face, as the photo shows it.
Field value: **350** psi
